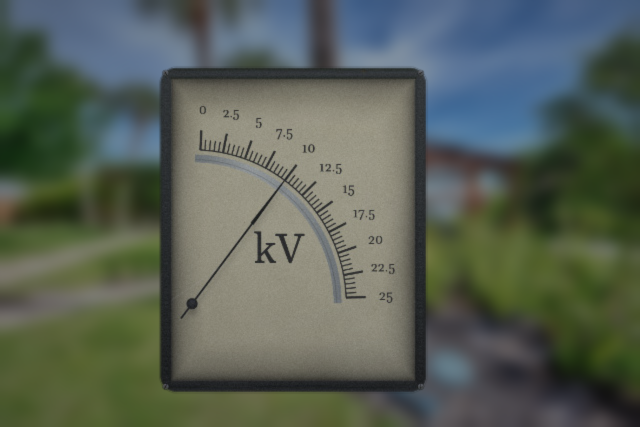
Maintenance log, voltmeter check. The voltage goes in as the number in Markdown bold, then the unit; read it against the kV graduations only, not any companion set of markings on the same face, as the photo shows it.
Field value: **10** kV
